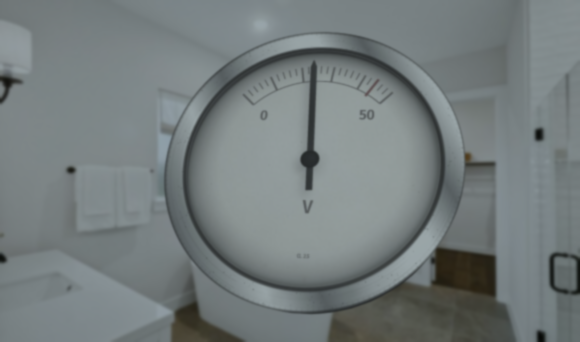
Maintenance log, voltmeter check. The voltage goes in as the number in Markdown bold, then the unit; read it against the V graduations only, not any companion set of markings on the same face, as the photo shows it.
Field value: **24** V
